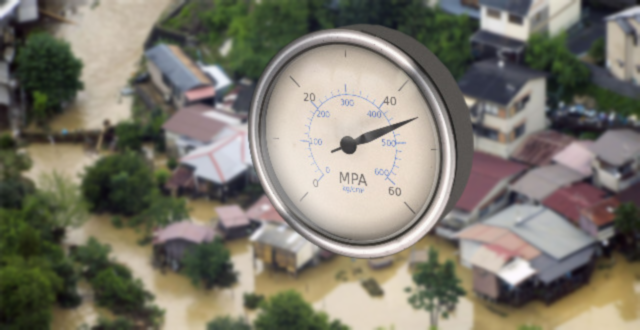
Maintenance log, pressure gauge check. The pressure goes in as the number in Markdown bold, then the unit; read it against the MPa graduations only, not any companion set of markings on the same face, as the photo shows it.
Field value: **45** MPa
